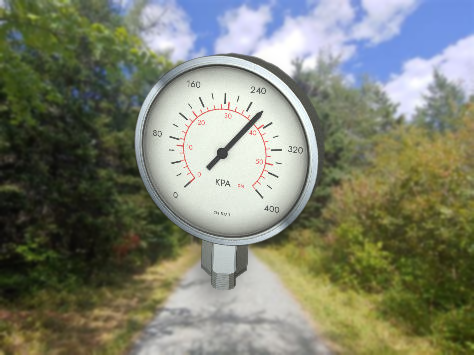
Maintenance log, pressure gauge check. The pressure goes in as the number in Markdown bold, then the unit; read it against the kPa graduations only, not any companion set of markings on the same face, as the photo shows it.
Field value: **260** kPa
